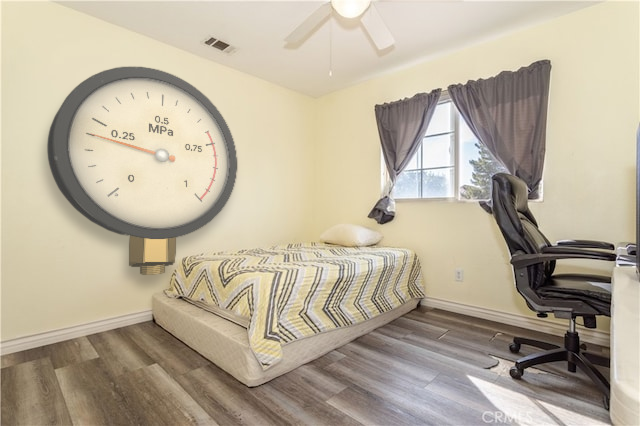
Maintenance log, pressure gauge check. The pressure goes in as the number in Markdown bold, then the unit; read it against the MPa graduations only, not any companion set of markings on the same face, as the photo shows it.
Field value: **0.2** MPa
